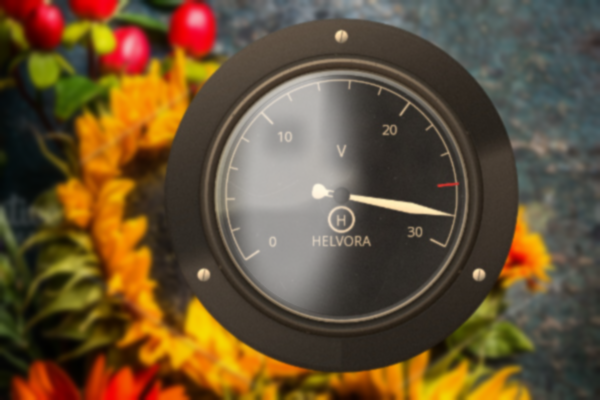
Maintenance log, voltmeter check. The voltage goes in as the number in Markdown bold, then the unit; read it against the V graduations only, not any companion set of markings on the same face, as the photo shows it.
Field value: **28** V
